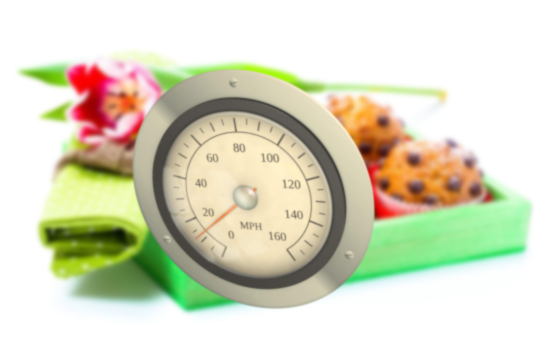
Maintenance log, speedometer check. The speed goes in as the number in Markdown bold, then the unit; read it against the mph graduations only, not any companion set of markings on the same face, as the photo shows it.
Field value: **12.5** mph
